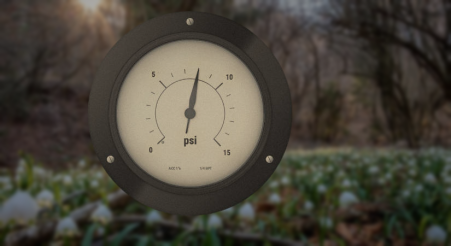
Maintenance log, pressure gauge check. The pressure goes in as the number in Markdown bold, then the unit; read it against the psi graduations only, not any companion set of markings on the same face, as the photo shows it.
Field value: **8** psi
